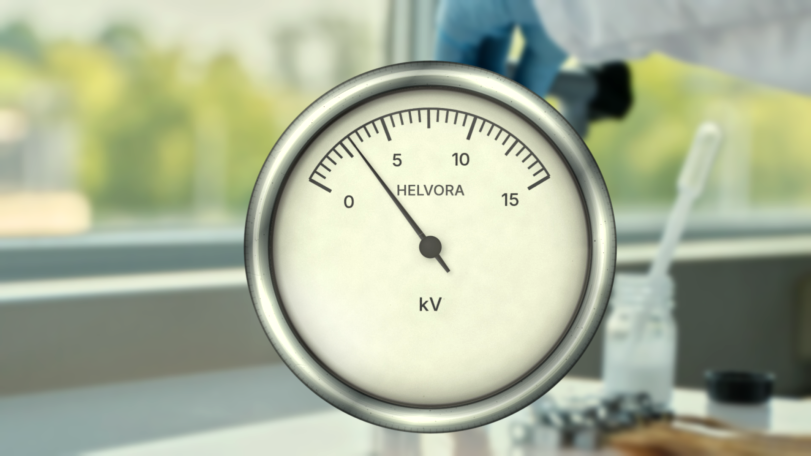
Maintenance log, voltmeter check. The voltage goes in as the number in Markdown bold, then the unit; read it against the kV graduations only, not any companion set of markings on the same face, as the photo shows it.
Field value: **3** kV
